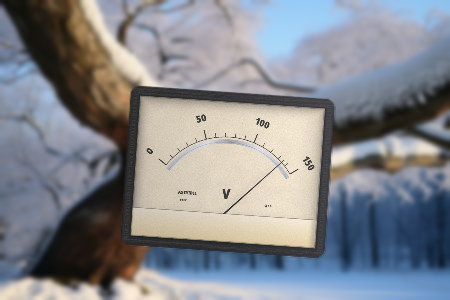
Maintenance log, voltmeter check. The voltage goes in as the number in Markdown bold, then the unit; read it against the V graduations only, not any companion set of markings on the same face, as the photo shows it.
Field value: **135** V
